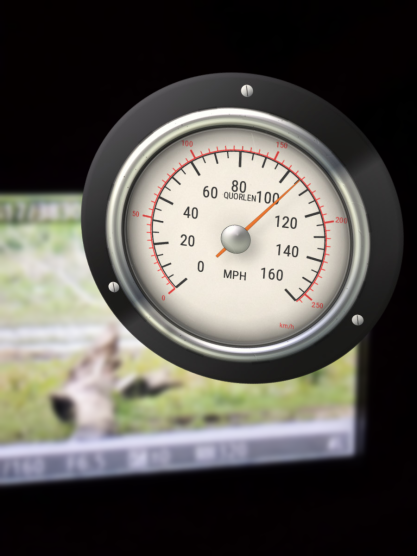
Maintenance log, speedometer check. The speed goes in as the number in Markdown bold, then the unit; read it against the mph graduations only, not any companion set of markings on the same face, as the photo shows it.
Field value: **105** mph
